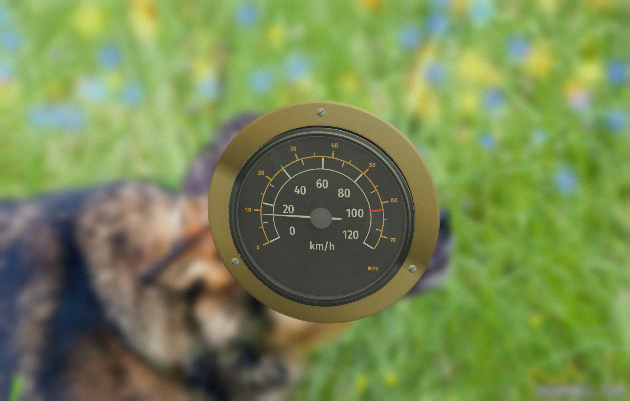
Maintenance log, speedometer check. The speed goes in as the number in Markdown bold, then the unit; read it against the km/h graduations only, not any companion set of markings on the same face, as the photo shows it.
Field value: **15** km/h
